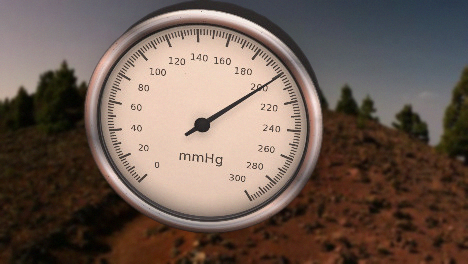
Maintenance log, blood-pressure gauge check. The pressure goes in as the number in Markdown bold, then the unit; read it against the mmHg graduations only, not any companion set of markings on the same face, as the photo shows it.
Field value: **200** mmHg
